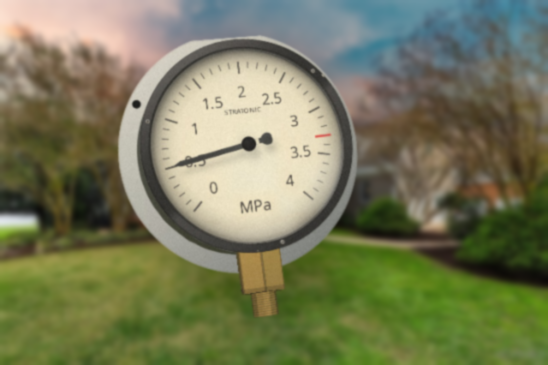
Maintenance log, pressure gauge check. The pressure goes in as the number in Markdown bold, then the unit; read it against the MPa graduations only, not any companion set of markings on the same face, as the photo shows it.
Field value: **0.5** MPa
